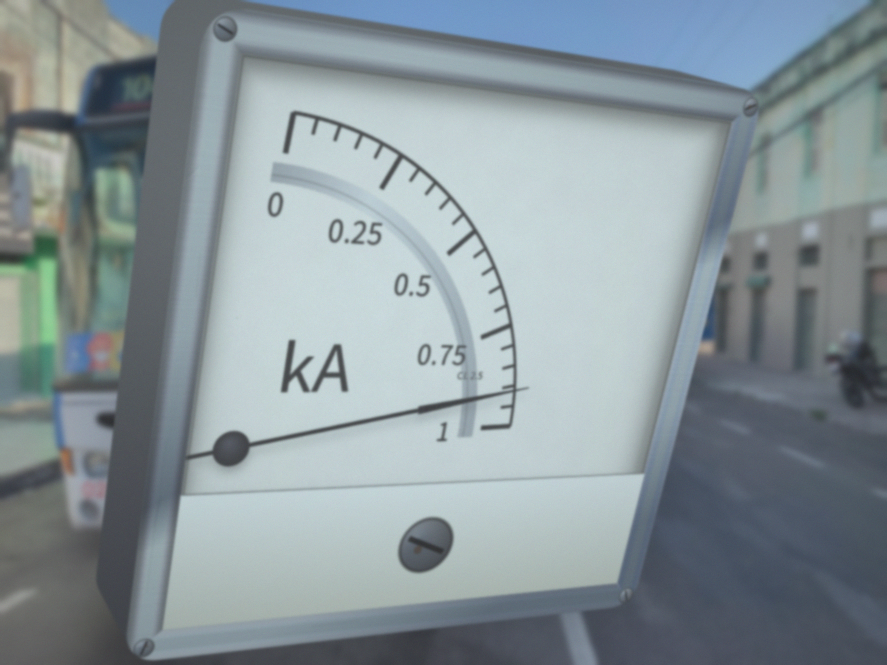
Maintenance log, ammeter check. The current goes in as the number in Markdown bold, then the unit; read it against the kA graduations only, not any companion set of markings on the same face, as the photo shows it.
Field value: **0.9** kA
